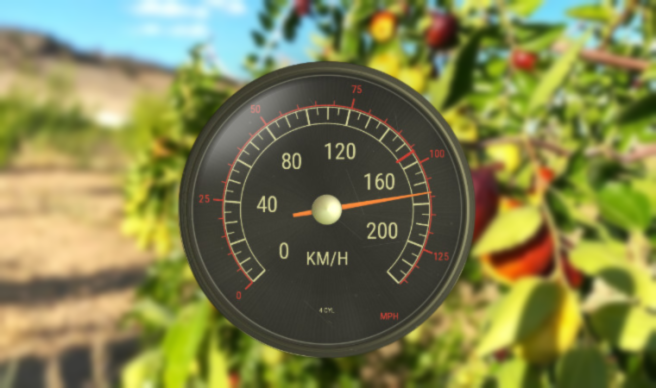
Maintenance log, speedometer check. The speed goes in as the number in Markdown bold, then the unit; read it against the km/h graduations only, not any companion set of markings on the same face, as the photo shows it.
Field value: **175** km/h
